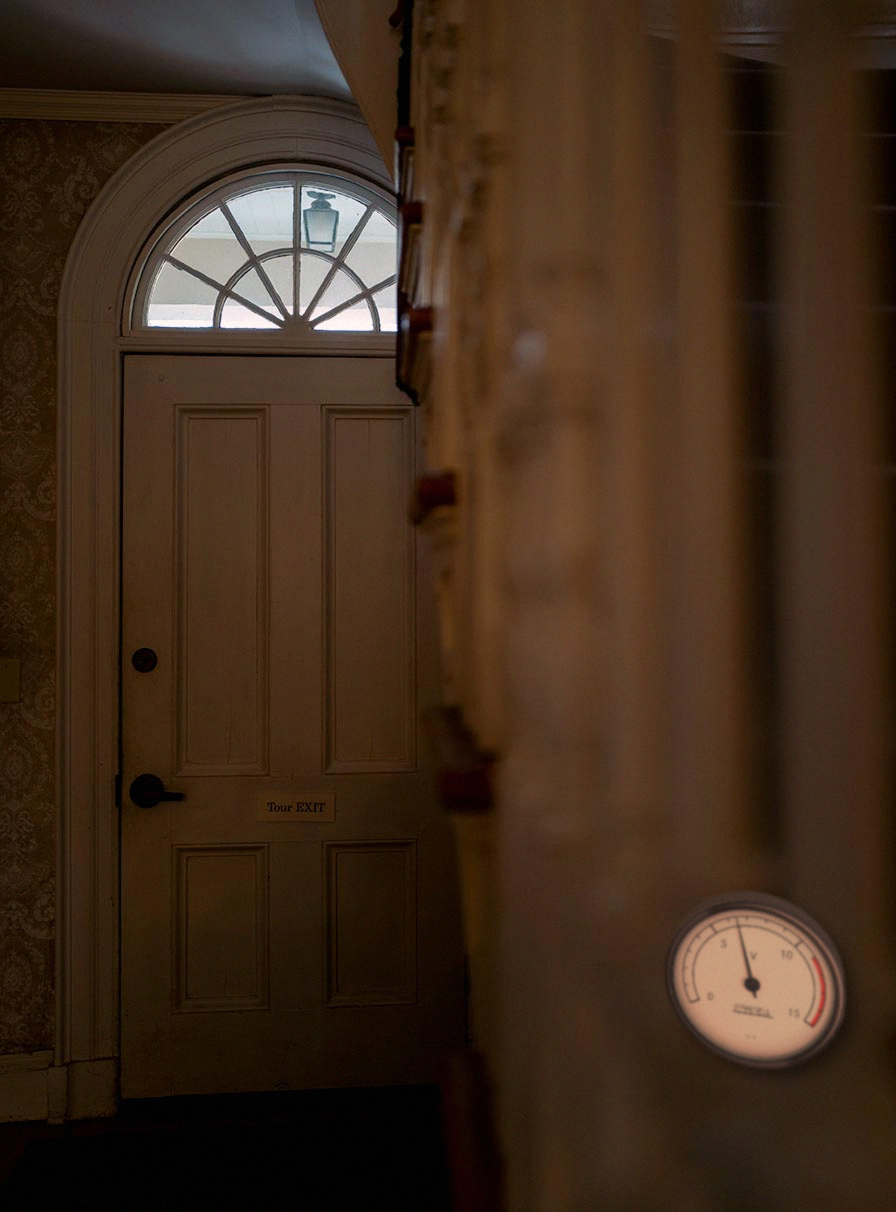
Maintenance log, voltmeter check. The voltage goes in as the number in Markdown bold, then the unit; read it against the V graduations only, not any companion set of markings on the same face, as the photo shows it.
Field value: **6.5** V
